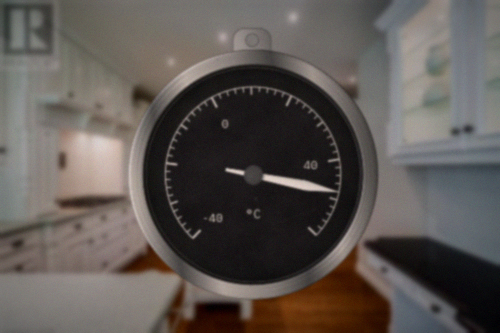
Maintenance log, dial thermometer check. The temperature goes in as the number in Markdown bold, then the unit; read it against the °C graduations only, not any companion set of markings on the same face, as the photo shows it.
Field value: **48** °C
